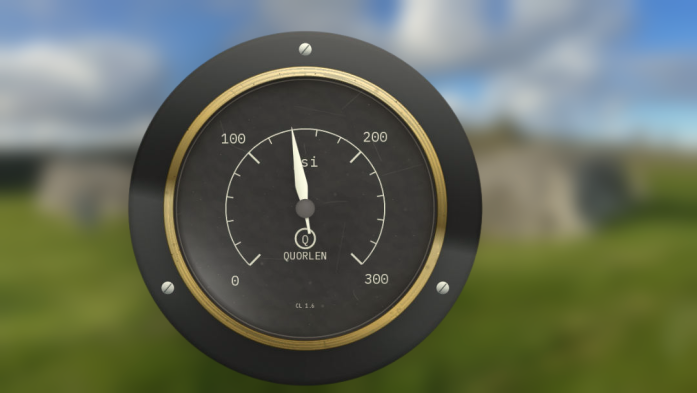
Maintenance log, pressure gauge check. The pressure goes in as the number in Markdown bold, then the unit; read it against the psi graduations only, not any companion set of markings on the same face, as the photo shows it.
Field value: **140** psi
